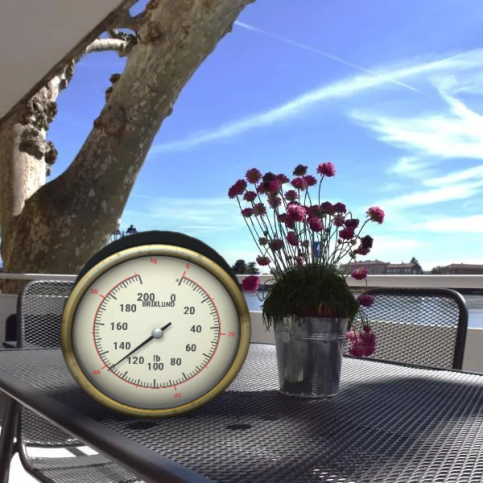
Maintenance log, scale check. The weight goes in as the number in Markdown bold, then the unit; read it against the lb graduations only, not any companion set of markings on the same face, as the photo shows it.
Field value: **130** lb
